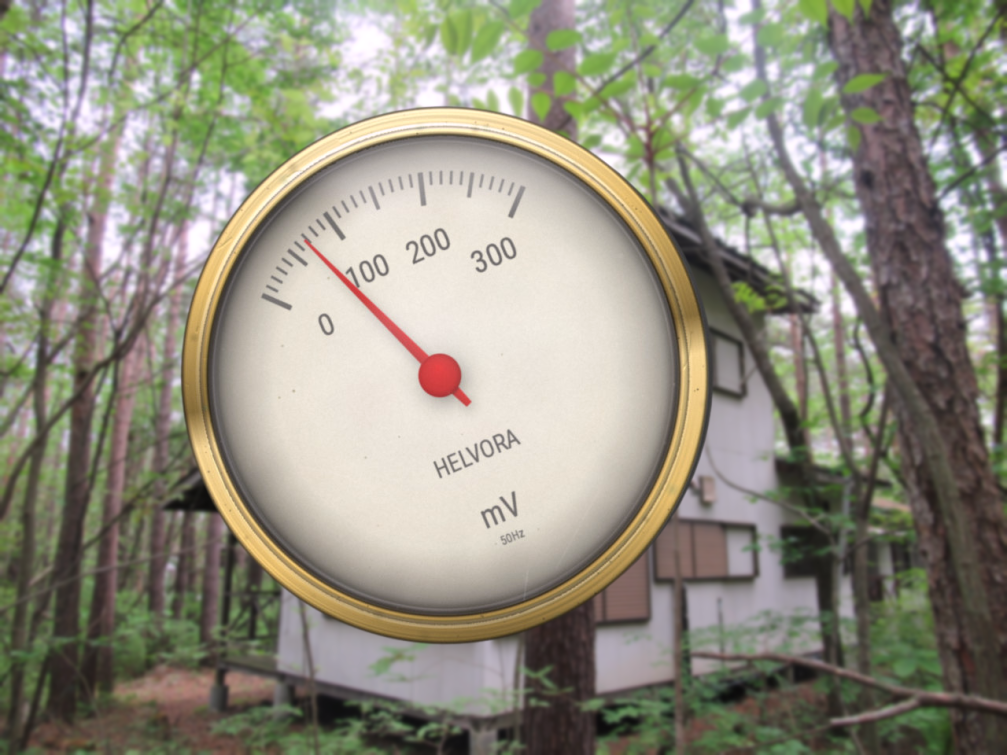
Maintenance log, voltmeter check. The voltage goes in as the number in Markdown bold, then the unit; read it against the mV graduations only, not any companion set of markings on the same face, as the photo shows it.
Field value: **70** mV
